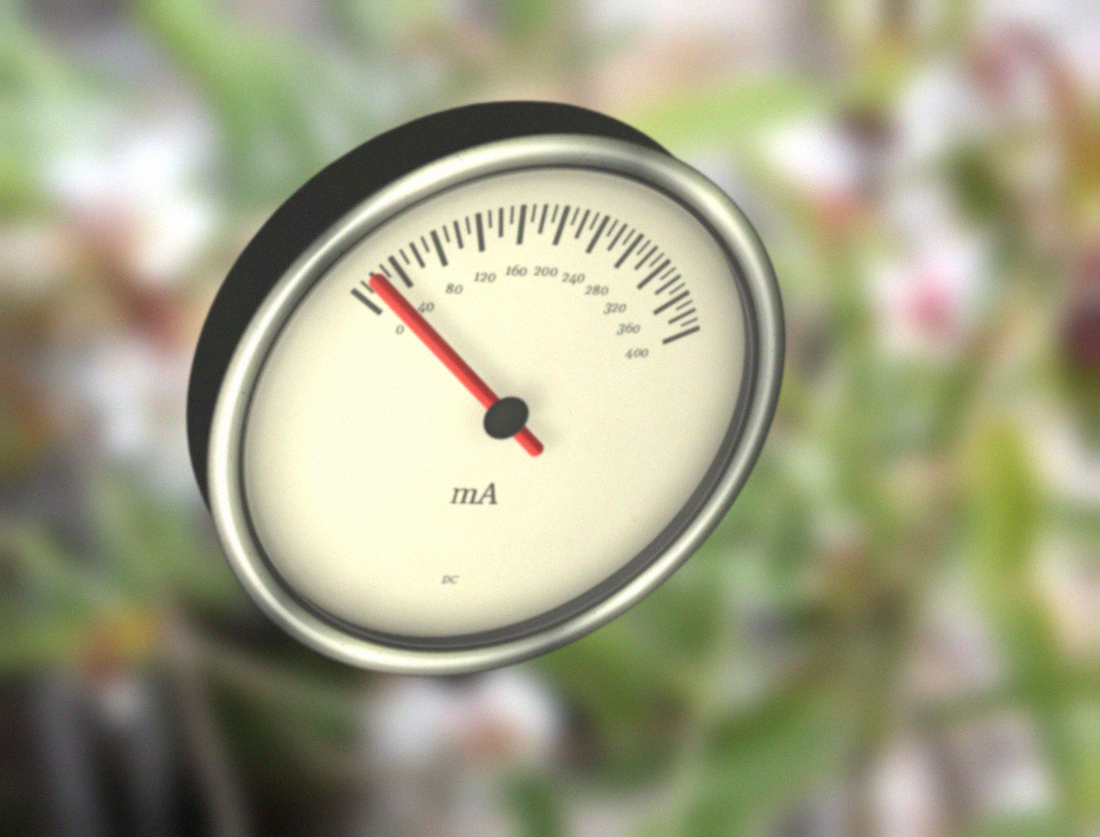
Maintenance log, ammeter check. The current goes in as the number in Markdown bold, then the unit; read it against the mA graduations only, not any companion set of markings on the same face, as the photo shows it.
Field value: **20** mA
